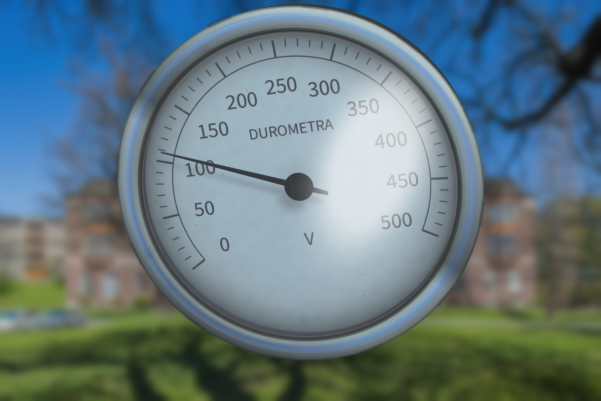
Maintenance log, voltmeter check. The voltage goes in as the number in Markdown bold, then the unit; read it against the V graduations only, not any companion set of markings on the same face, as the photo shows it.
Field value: **110** V
